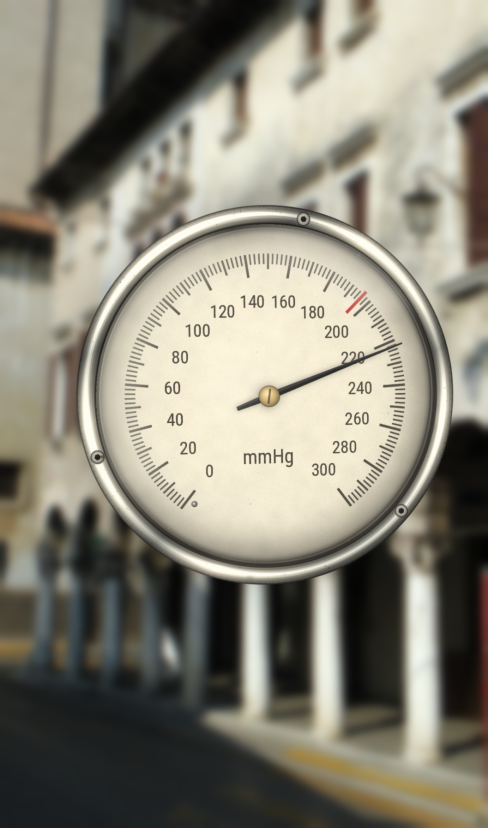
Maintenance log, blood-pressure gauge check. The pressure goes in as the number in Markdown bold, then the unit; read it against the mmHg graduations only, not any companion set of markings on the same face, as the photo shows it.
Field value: **222** mmHg
